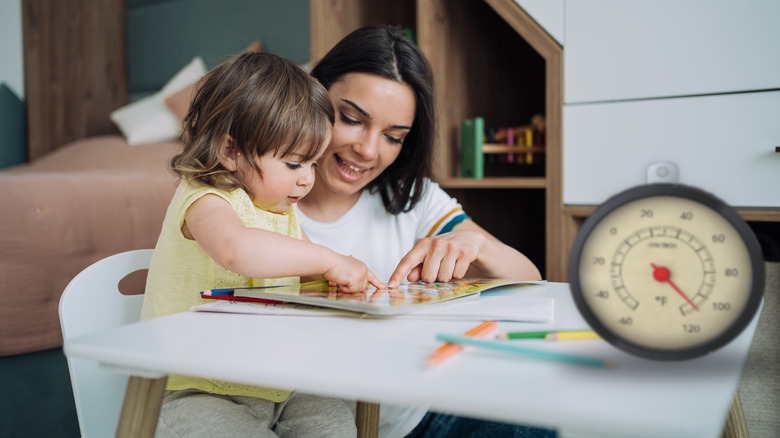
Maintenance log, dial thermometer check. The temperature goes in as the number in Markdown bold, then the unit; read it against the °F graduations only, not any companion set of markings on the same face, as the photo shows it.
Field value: **110** °F
